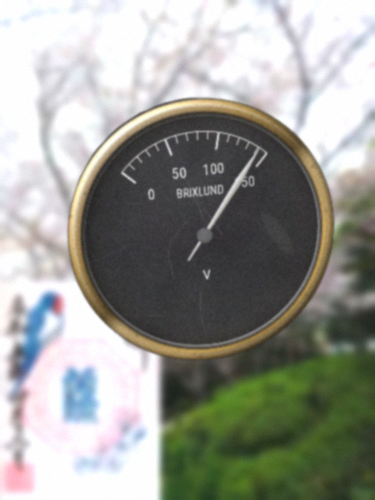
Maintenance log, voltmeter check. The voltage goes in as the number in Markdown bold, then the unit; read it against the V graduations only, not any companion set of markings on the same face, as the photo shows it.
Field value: **140** V
